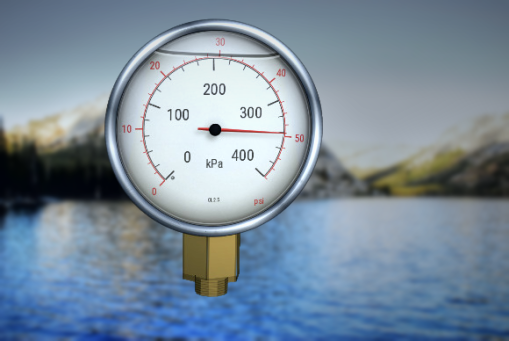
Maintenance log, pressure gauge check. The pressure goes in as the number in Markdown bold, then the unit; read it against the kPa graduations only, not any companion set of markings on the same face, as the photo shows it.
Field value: **340** kPa
